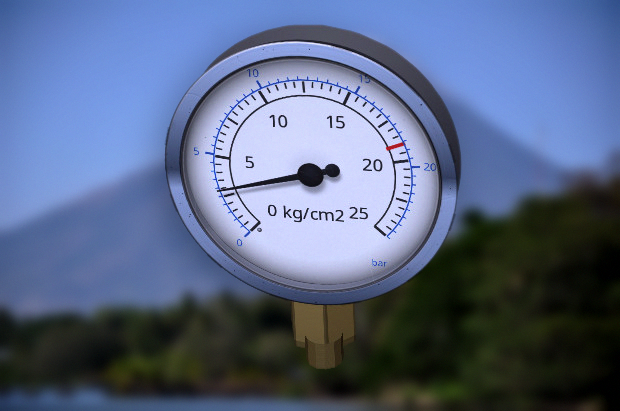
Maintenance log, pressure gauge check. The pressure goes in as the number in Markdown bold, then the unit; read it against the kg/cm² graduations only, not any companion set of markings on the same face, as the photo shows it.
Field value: **3** kg/cm²
